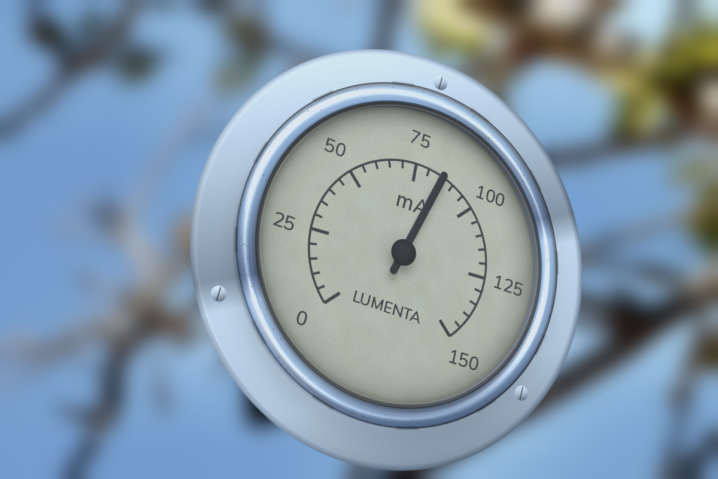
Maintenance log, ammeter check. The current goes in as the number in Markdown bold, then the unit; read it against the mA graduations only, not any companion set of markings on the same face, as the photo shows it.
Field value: **85** mA
